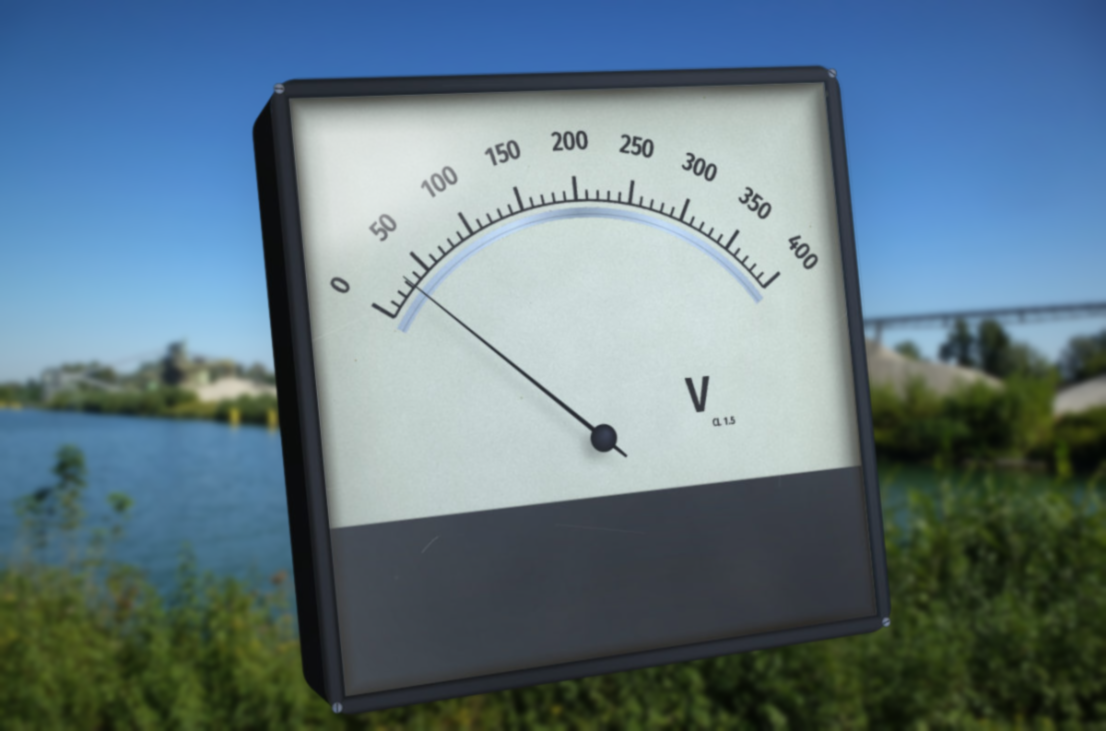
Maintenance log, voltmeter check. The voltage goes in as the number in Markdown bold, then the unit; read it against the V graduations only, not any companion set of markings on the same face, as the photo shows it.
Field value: **30** V
